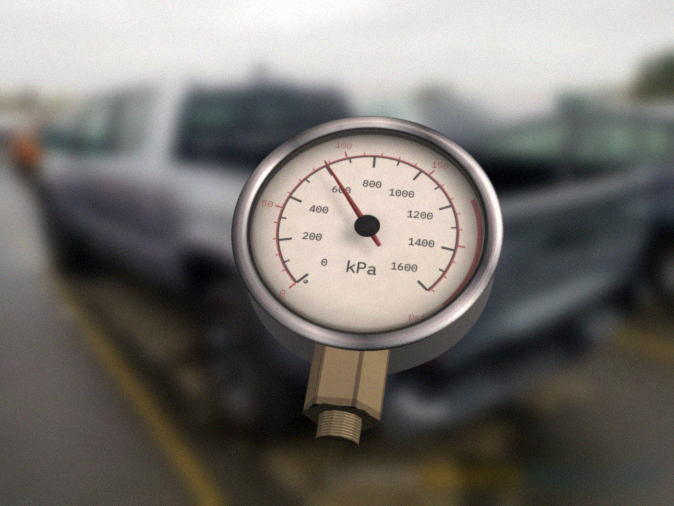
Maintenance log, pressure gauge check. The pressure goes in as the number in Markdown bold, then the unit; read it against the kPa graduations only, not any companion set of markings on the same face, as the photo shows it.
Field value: **600** kPa
